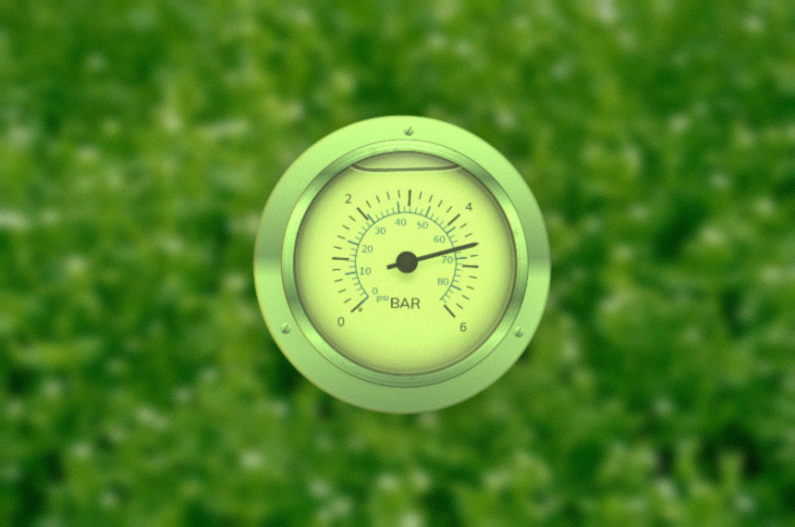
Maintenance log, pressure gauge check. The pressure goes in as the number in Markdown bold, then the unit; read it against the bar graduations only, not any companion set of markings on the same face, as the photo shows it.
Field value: **4.6** bar
